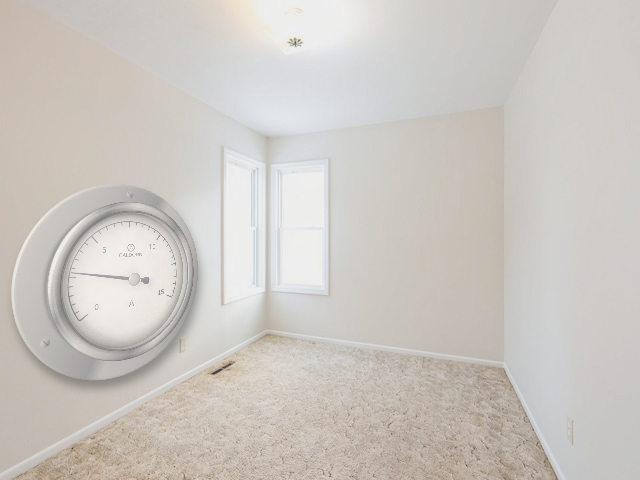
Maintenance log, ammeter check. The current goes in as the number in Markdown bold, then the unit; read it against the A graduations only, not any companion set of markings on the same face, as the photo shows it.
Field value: **2.75** A
